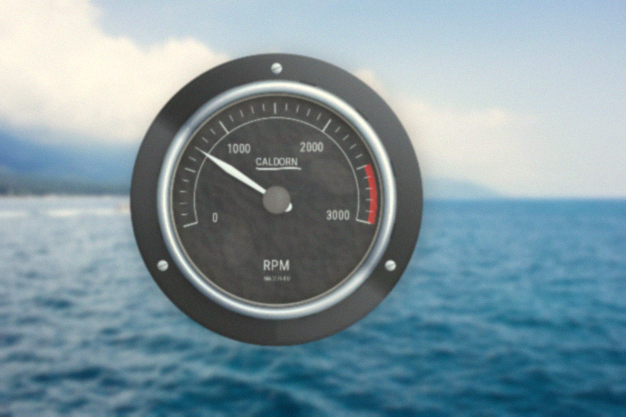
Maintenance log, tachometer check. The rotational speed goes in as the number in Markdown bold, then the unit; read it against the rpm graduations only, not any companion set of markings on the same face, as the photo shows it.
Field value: **700** rpm
